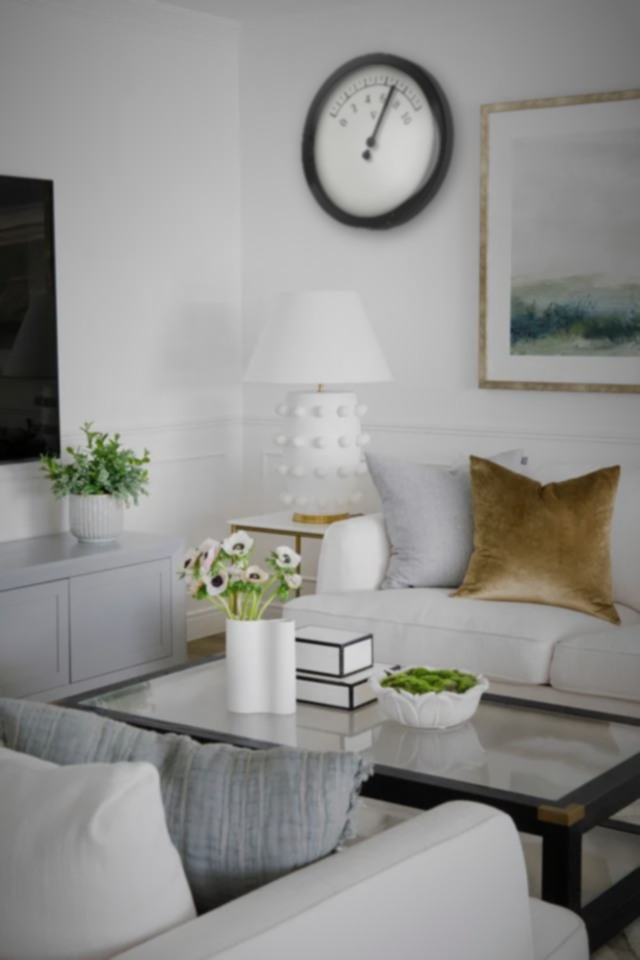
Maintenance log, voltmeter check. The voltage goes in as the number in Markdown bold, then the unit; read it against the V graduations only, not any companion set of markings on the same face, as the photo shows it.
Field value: **7** V
